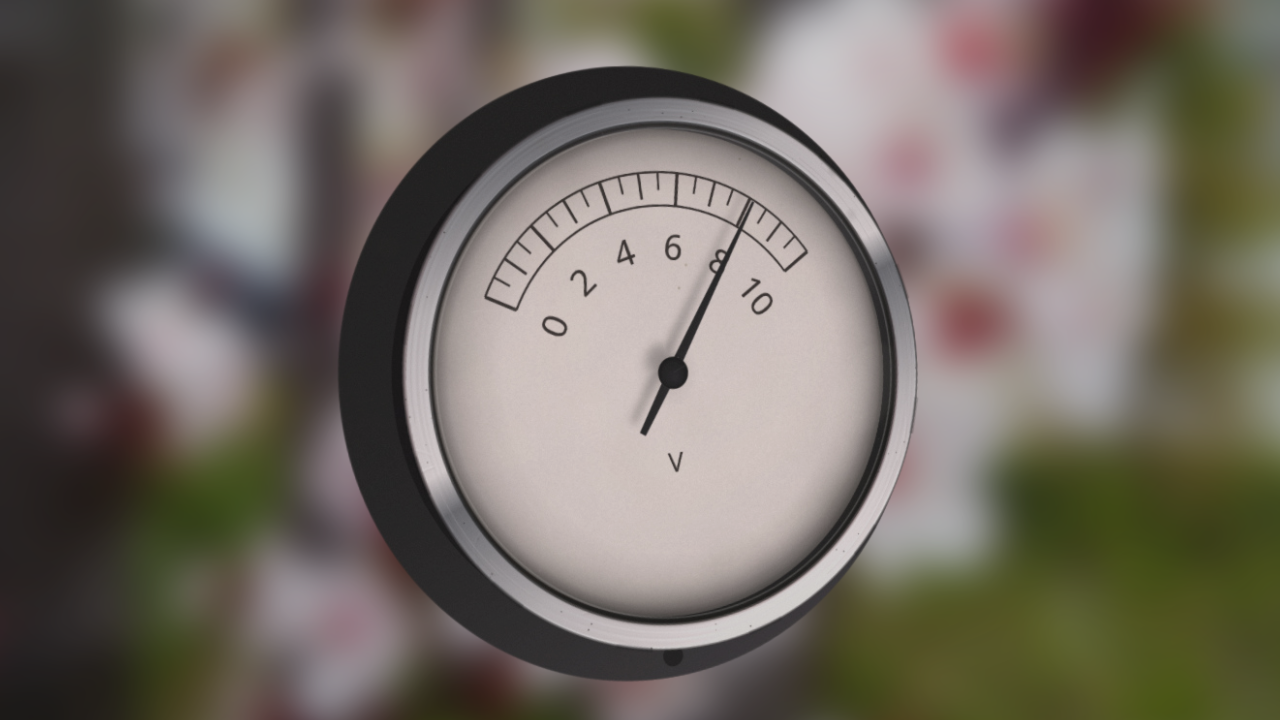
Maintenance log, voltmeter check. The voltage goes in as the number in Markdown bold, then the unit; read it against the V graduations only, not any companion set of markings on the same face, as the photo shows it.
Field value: **8** V
